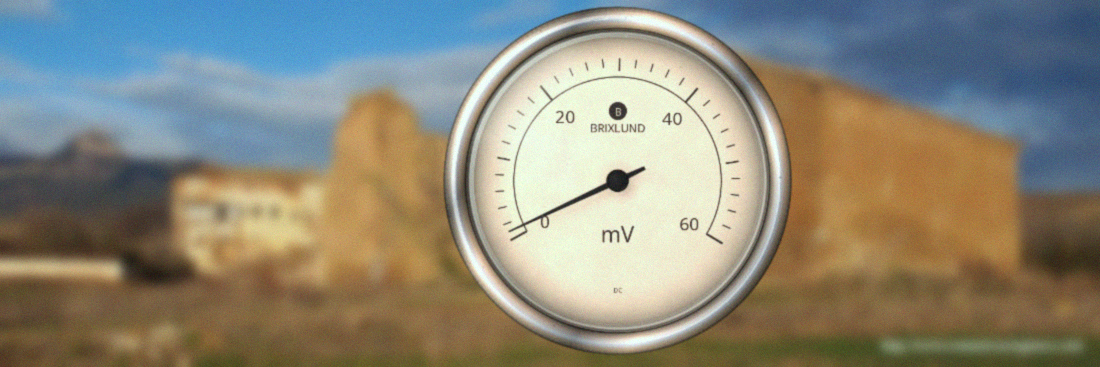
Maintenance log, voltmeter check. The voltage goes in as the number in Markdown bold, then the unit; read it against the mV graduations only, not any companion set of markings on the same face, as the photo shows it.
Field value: **1** mV
